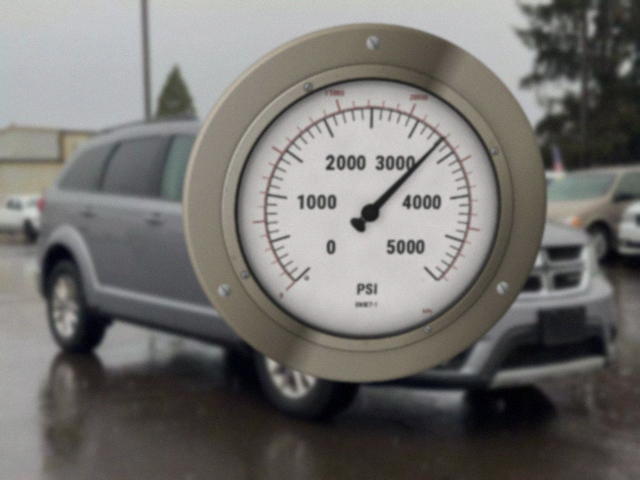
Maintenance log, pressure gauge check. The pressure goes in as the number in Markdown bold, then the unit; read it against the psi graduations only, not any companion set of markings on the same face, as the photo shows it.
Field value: **3300** psi
